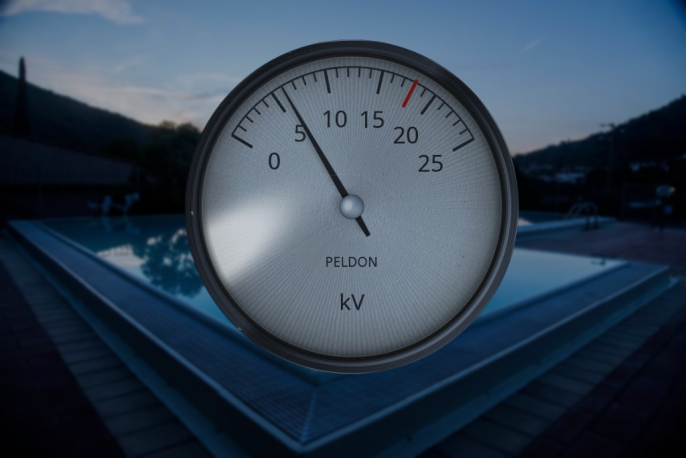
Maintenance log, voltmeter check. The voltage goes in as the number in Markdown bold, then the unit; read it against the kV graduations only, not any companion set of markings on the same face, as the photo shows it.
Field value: **6** kV
